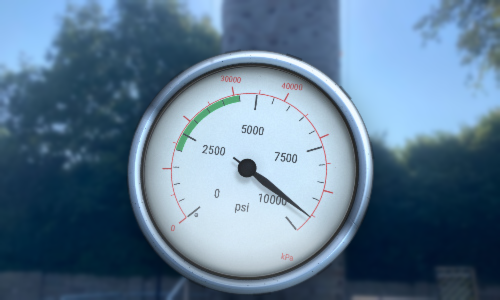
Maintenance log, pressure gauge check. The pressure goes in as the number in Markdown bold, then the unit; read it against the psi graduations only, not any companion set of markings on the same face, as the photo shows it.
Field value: **9500** psi
